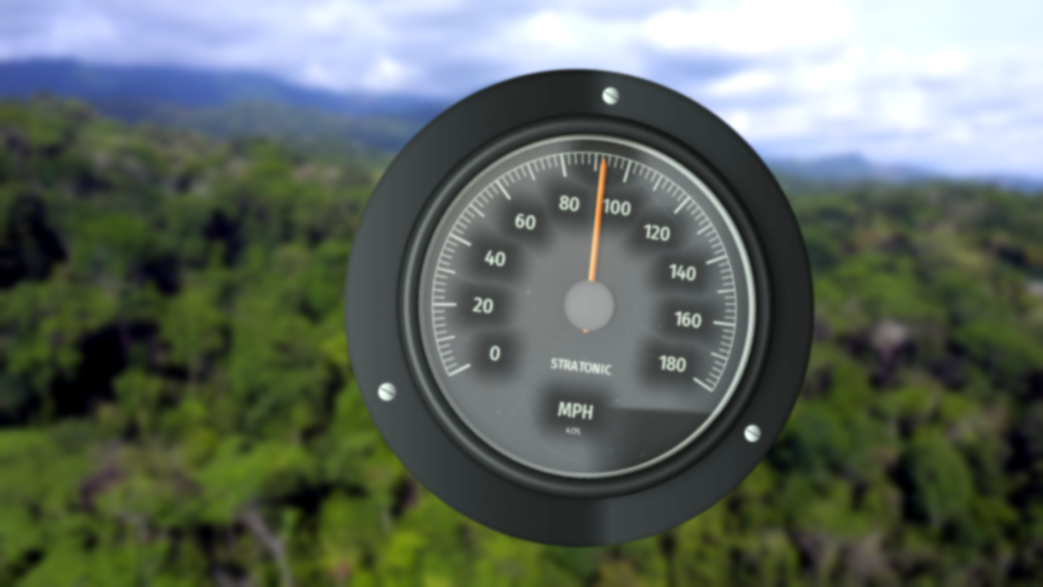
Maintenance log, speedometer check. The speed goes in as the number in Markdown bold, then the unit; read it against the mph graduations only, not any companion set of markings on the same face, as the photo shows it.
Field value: **92** mph
